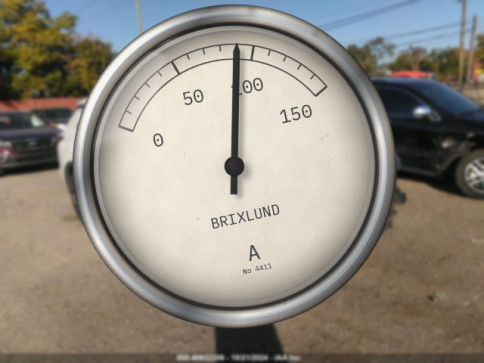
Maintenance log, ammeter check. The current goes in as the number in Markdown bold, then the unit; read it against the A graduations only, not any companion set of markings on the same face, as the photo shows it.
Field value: **90** A
